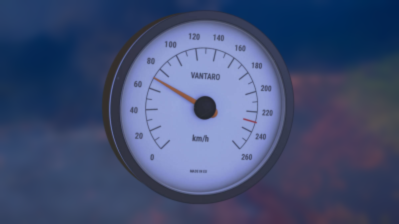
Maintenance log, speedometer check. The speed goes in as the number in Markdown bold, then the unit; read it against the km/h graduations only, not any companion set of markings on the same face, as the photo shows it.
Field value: **70** km/h
